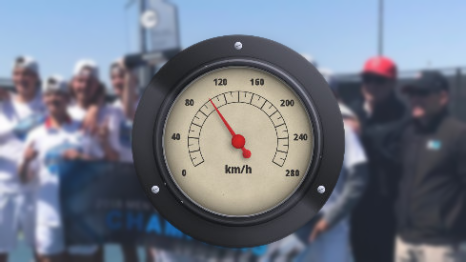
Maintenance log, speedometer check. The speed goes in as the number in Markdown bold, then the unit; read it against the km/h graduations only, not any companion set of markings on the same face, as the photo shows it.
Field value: **100** km/h
